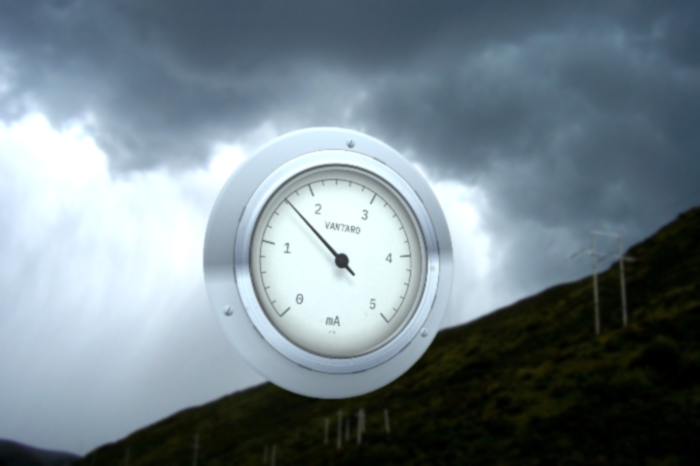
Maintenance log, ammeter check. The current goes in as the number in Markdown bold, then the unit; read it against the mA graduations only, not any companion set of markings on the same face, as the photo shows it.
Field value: **1.6** mA
